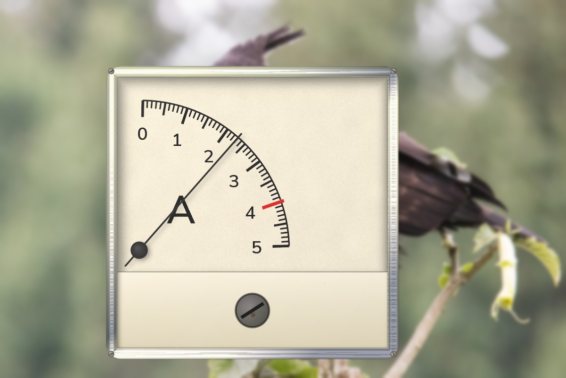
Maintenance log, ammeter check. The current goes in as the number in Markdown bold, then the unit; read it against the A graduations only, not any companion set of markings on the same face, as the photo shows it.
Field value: **2.3** A
